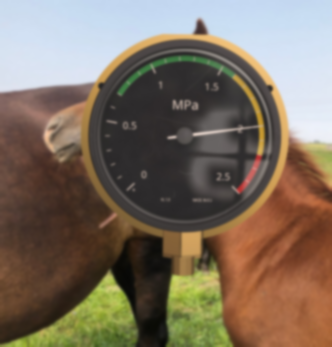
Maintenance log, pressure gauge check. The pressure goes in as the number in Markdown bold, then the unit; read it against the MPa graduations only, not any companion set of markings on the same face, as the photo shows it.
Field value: **2** MPa
